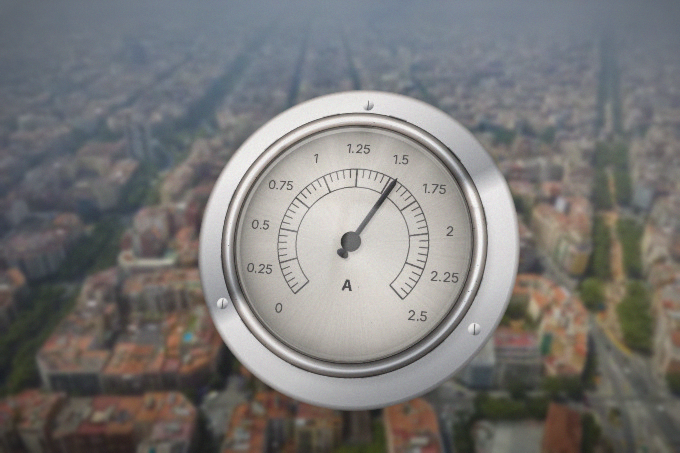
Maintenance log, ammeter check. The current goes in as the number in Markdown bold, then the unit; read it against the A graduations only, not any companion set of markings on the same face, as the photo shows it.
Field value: **1.55** A
